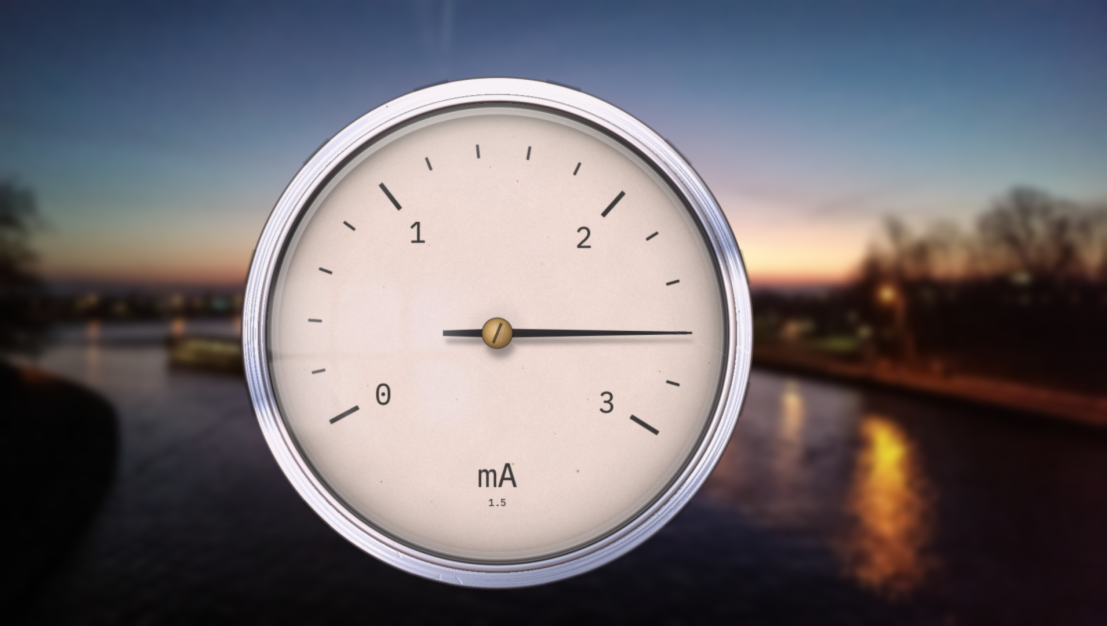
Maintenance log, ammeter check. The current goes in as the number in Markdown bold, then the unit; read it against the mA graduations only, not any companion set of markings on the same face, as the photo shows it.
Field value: **2.6** mA
